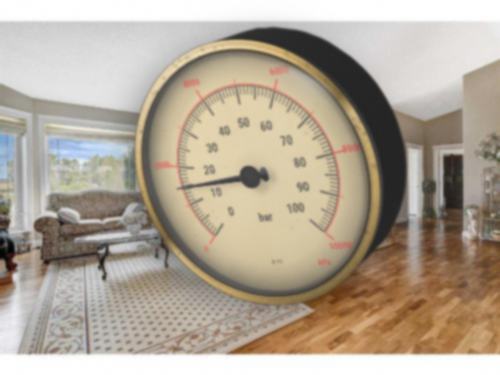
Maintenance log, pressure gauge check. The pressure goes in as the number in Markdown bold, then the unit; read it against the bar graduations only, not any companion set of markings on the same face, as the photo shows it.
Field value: **15** bar
